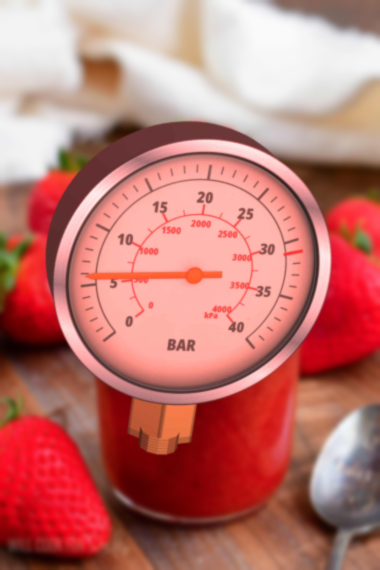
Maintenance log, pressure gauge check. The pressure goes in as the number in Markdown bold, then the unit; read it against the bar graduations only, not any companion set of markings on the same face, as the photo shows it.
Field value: **6** bar
